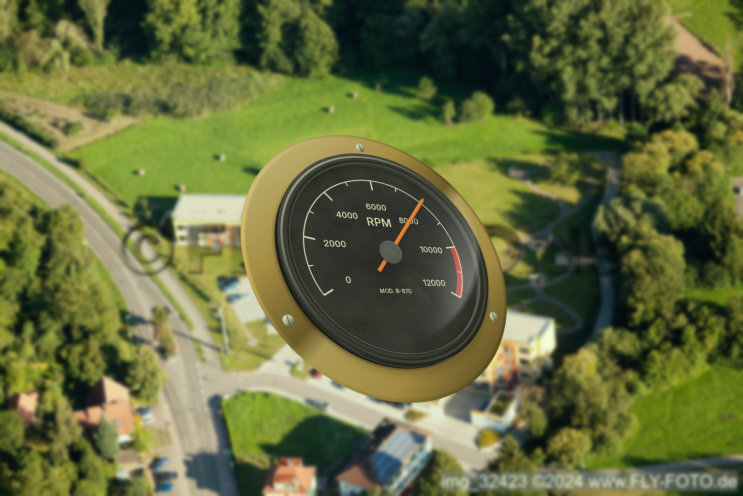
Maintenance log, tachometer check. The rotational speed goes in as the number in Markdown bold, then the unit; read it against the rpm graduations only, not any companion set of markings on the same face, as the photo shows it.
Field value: **8000** rpm
